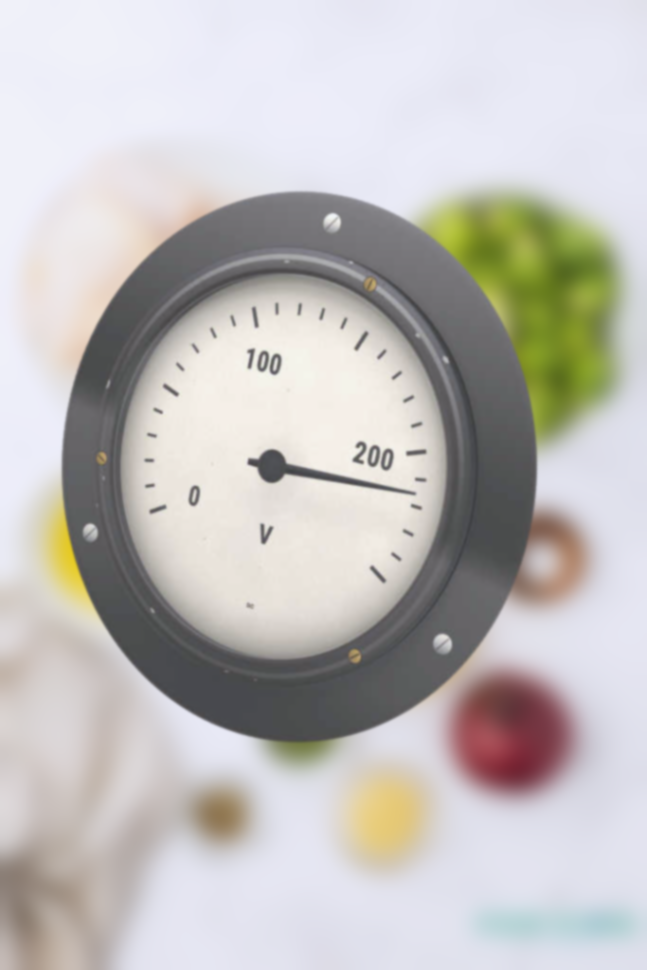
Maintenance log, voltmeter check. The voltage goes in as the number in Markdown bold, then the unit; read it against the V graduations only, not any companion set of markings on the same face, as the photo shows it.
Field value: **215** V
